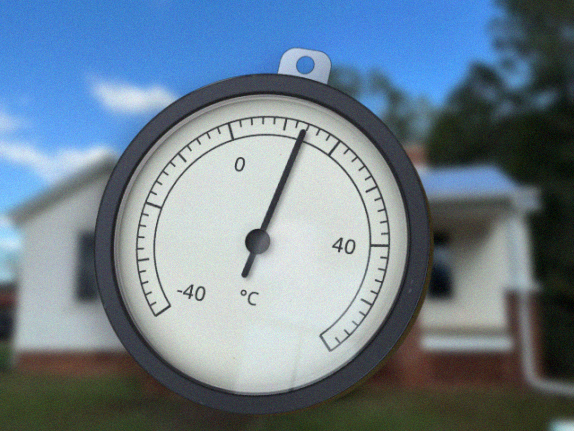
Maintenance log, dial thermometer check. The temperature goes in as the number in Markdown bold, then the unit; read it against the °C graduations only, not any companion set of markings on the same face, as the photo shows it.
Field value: **14** °C
